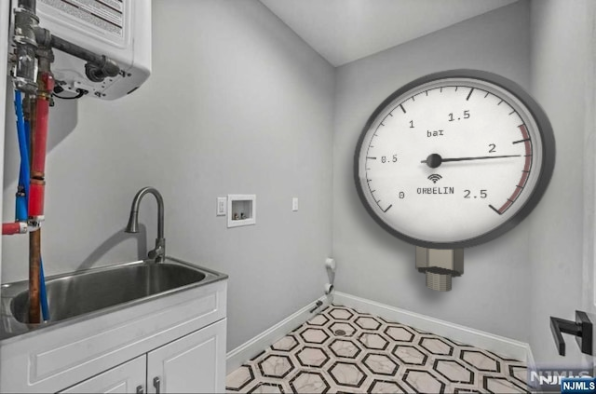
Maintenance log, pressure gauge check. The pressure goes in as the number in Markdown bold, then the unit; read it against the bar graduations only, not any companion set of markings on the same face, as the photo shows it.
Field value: **2.1** bar
